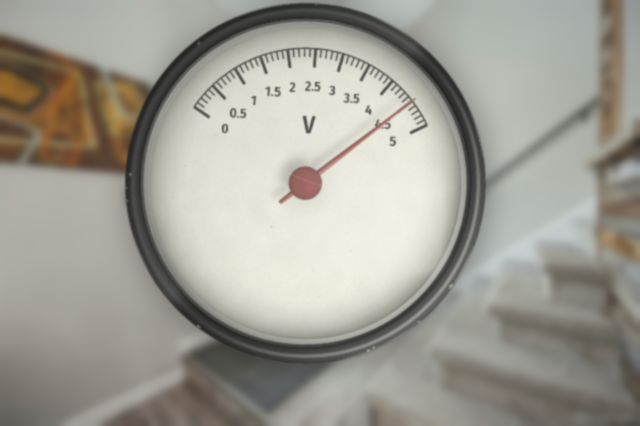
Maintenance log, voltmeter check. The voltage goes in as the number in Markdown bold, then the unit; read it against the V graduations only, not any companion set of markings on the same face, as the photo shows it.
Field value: **4.5** V
